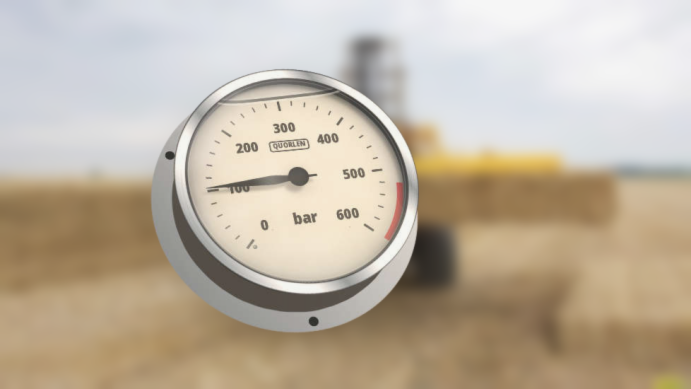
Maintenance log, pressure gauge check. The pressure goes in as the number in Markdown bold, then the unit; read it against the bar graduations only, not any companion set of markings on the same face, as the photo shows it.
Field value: **100** bar
